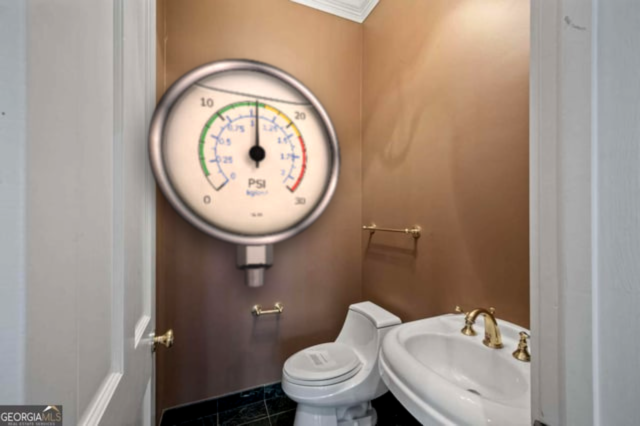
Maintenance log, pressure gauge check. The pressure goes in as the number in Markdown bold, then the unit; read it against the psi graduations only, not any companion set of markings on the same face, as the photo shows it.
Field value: **15** psi
